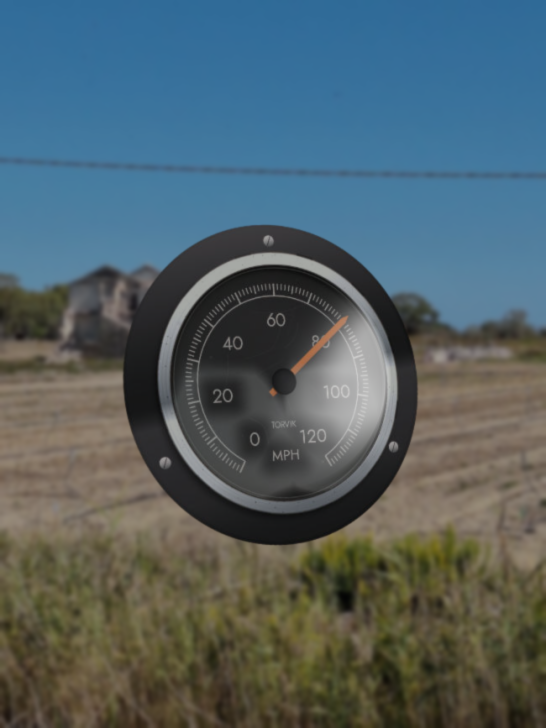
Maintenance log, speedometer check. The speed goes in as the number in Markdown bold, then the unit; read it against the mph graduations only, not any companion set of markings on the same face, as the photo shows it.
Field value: **80** mph
